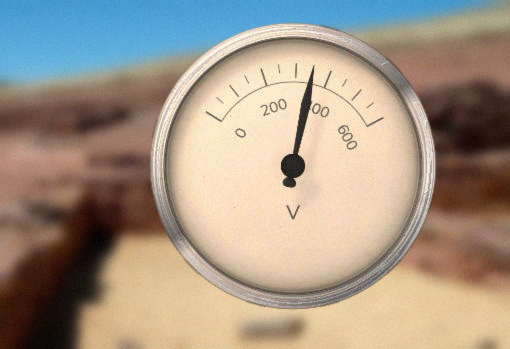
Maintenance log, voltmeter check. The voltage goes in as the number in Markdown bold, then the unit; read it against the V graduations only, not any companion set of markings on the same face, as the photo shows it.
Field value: **350** V
